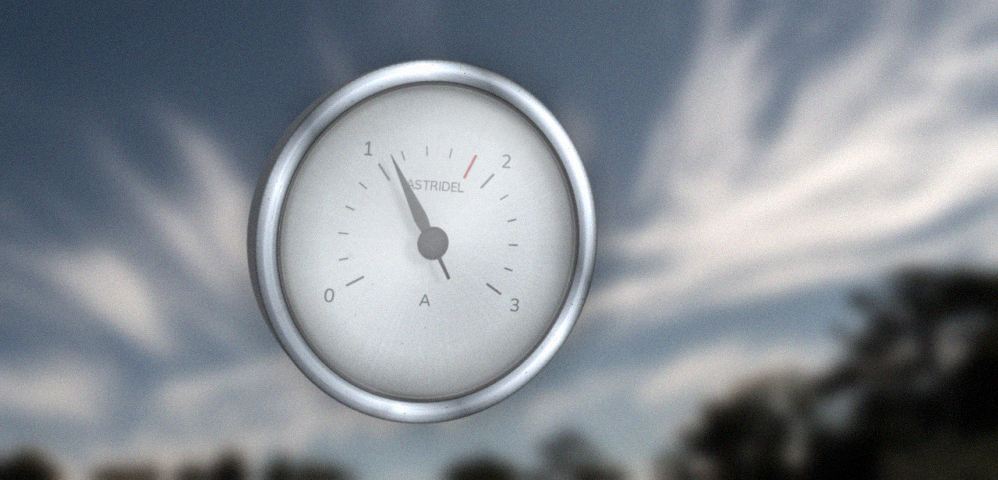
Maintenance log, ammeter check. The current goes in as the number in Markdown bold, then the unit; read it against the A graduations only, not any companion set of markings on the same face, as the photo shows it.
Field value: **1.1** A
